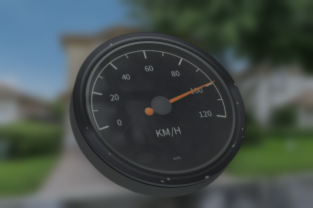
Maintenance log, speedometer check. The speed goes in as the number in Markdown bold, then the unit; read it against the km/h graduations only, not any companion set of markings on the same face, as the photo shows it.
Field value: **100** km/h
